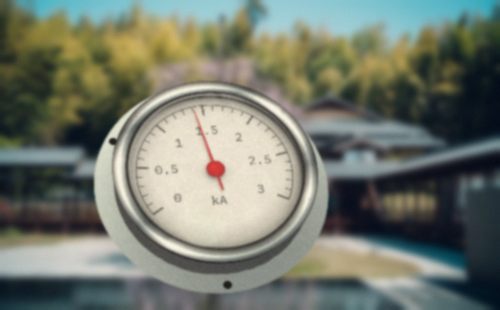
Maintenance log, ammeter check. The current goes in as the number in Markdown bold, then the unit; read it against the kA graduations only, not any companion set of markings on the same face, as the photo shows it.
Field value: **1.4** kA
